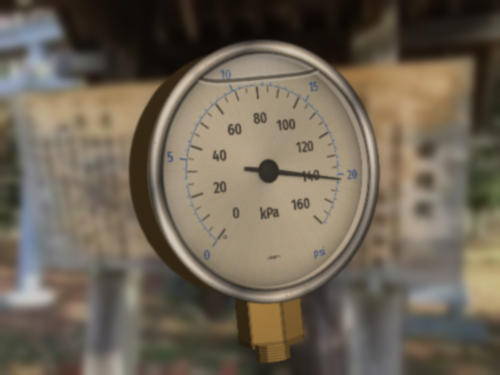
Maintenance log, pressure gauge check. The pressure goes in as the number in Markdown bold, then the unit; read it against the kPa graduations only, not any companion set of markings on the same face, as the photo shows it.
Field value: **140** kPa
